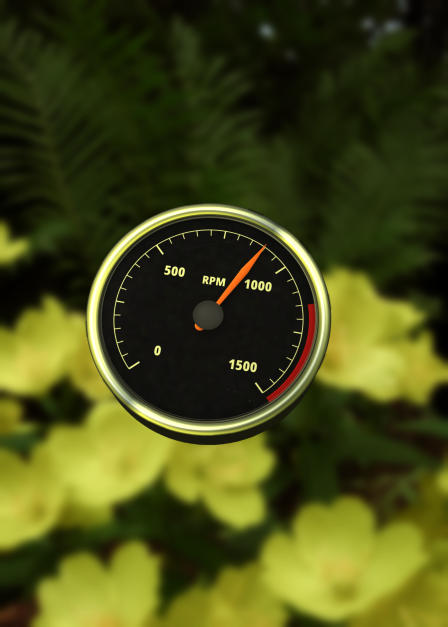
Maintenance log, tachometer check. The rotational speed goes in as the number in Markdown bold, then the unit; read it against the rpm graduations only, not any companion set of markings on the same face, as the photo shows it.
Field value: **900** rpm
